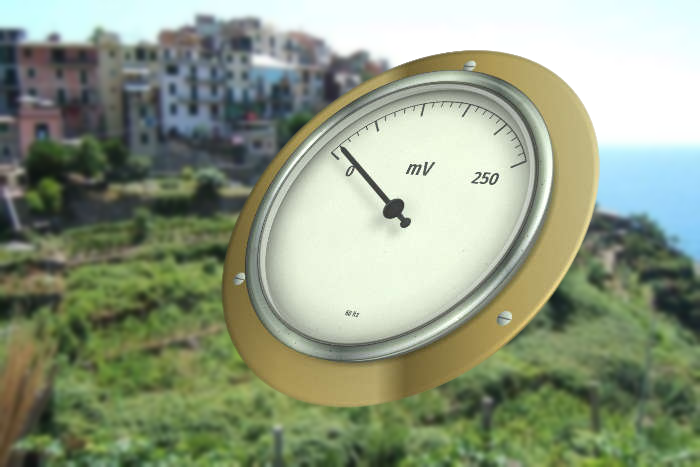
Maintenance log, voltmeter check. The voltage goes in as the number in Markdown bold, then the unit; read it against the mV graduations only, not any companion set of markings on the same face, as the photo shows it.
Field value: **10** mV
